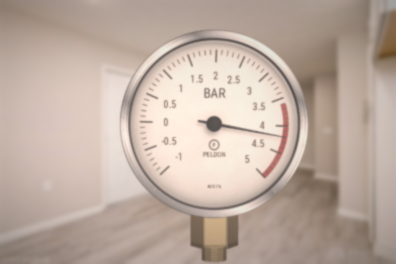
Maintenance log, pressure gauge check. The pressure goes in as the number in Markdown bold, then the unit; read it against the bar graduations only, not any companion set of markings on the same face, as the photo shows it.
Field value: **4.2** bar
